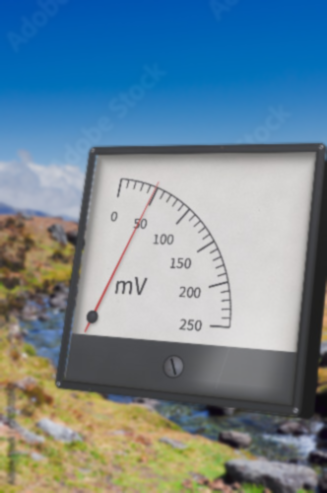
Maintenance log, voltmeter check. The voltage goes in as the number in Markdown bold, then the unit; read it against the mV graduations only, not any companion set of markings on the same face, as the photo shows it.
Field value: **50** mV
